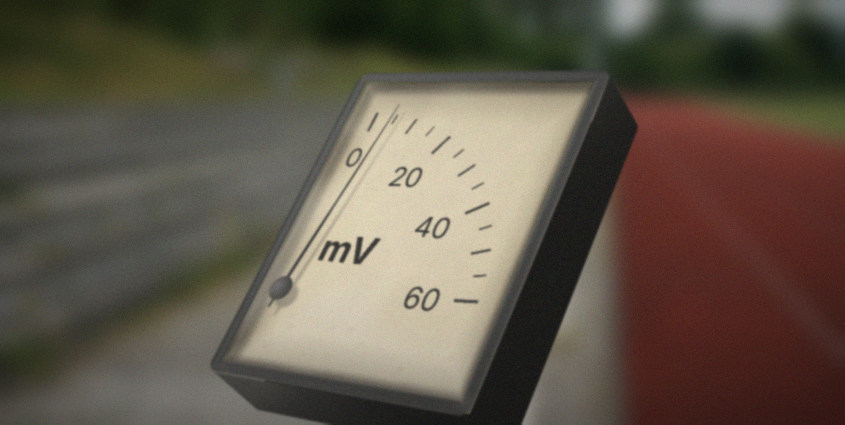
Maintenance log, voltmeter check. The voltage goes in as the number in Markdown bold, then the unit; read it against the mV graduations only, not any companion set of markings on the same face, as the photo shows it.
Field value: **5** mV
